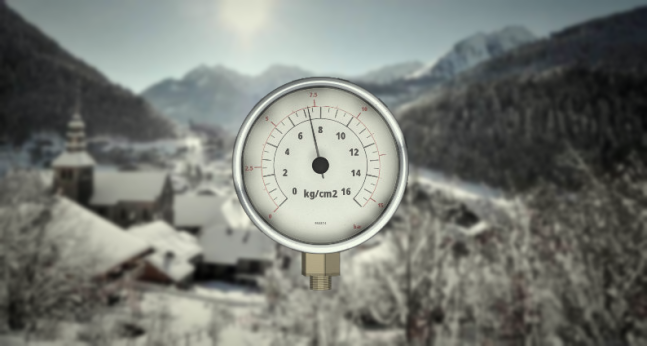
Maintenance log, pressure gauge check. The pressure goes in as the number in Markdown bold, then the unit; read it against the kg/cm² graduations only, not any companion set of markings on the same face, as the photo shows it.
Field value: **7.25** kg/cm²
